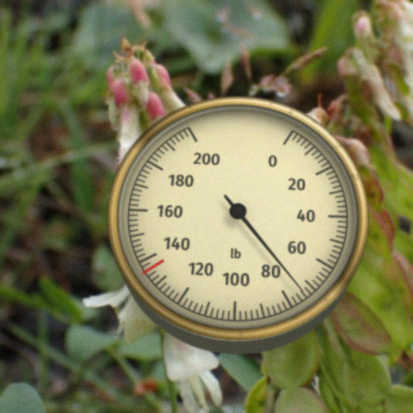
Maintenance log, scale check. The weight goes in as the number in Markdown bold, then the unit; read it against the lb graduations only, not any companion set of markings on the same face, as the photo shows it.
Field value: **74** lb
